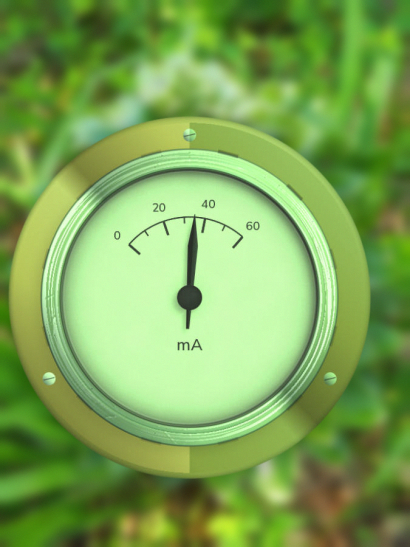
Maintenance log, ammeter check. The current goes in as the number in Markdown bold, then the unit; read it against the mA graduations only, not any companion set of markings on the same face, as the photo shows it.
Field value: **35** mA
